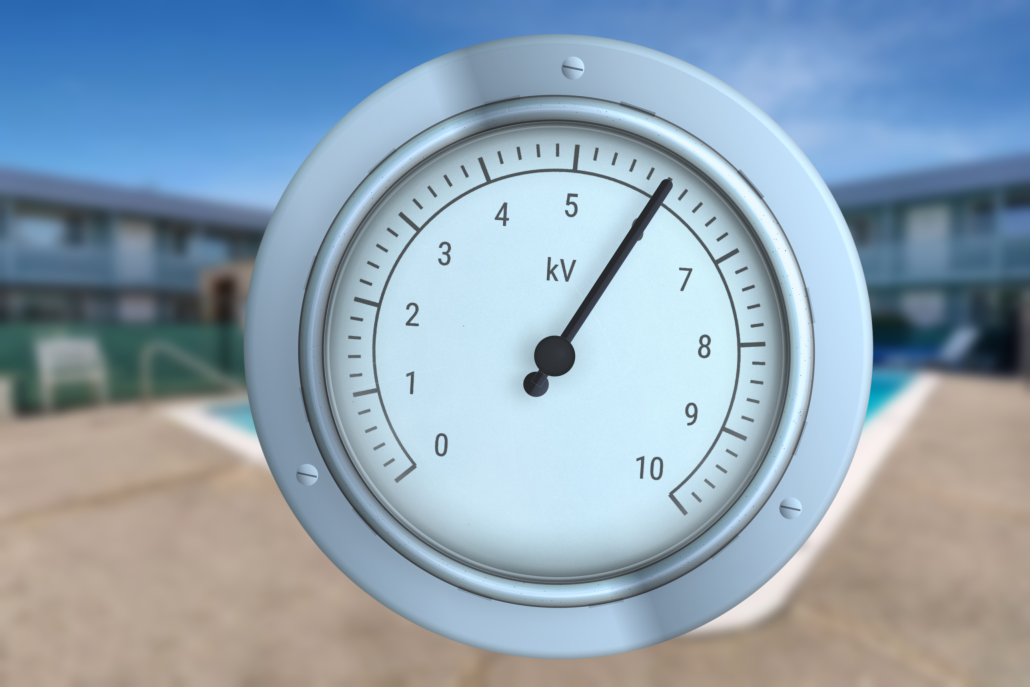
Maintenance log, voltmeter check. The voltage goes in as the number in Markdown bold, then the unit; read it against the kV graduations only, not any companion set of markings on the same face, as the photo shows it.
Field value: **6** kV
